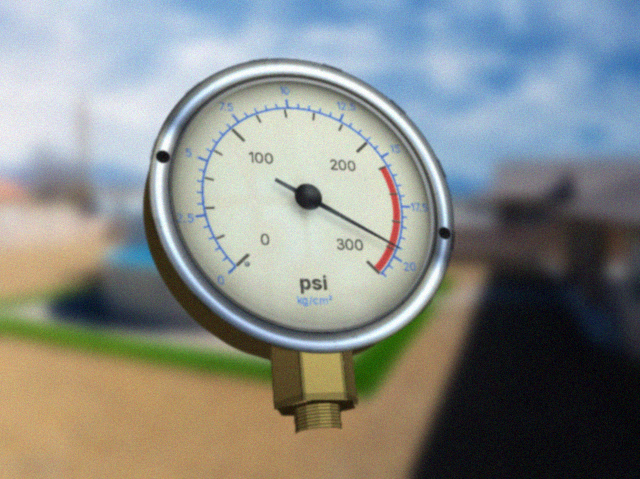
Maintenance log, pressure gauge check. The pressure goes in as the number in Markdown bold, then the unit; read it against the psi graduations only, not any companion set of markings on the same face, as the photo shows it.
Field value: **280** psi
